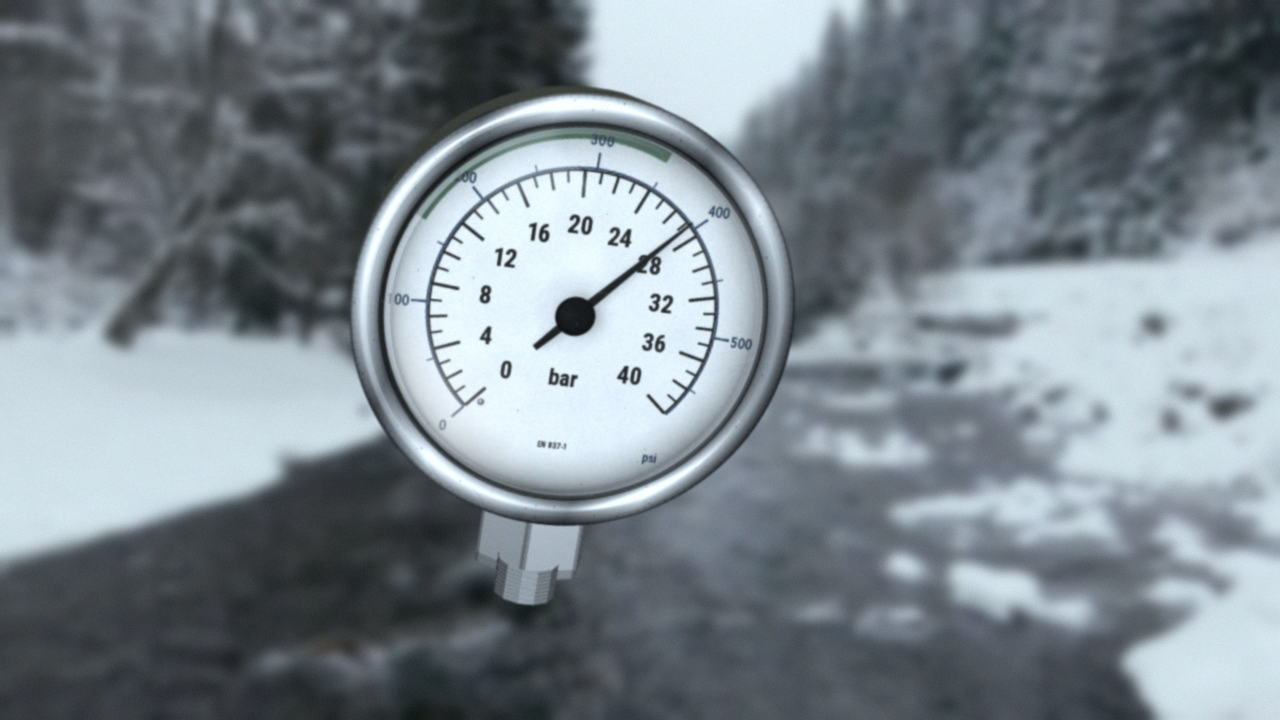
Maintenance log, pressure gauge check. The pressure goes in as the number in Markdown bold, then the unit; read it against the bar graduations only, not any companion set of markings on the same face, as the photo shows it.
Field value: **27** bar
